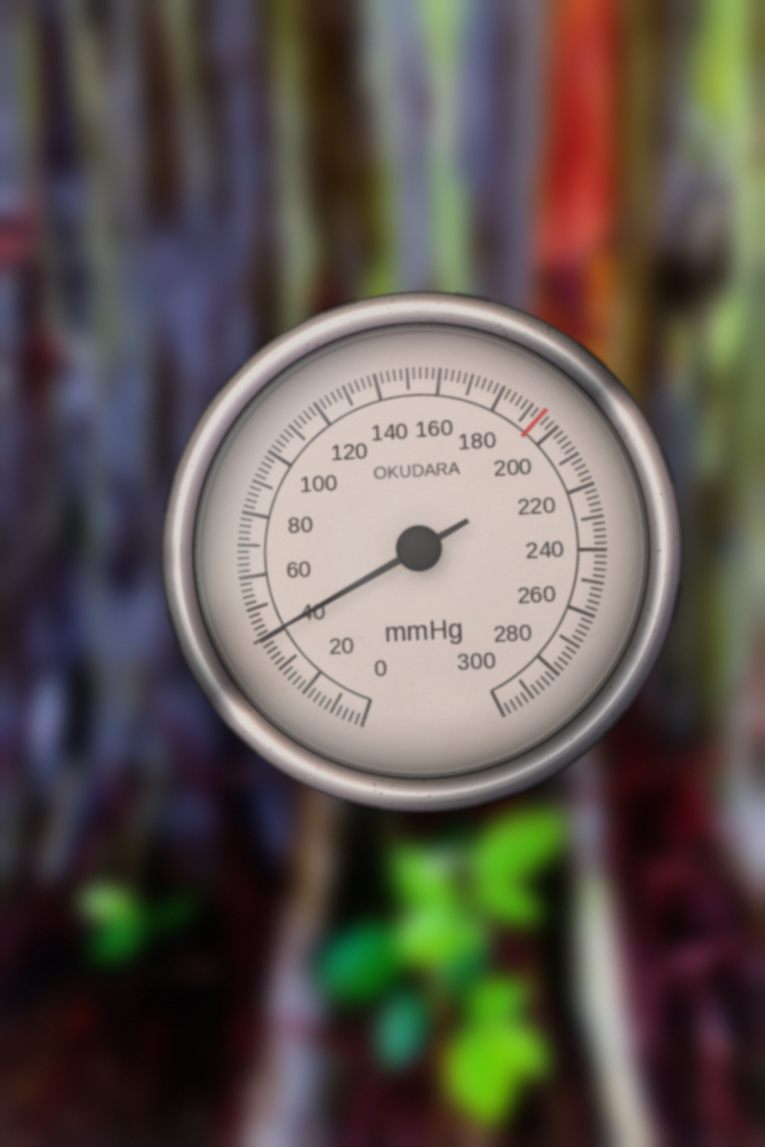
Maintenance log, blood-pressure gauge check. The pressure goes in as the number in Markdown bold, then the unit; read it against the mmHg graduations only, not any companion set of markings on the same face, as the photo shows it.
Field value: **40** mmHg
